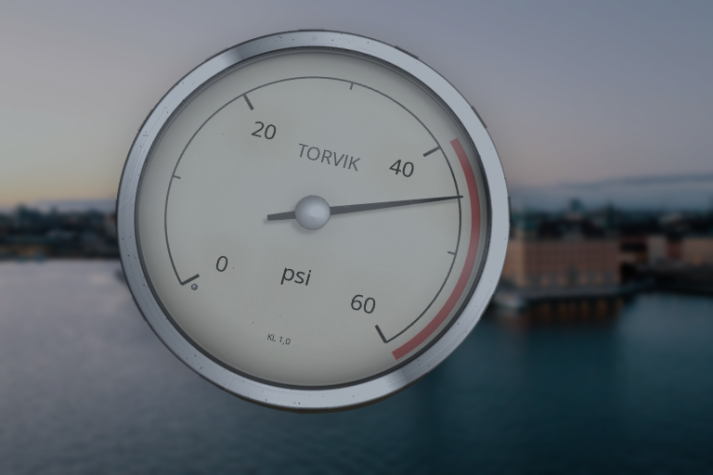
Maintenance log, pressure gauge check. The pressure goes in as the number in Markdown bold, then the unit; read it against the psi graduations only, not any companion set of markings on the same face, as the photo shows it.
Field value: **45** psi
